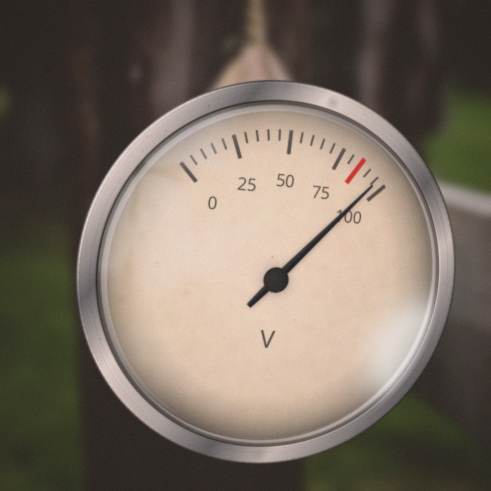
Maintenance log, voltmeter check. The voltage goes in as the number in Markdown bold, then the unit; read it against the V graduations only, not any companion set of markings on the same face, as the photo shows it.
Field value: **95** V
